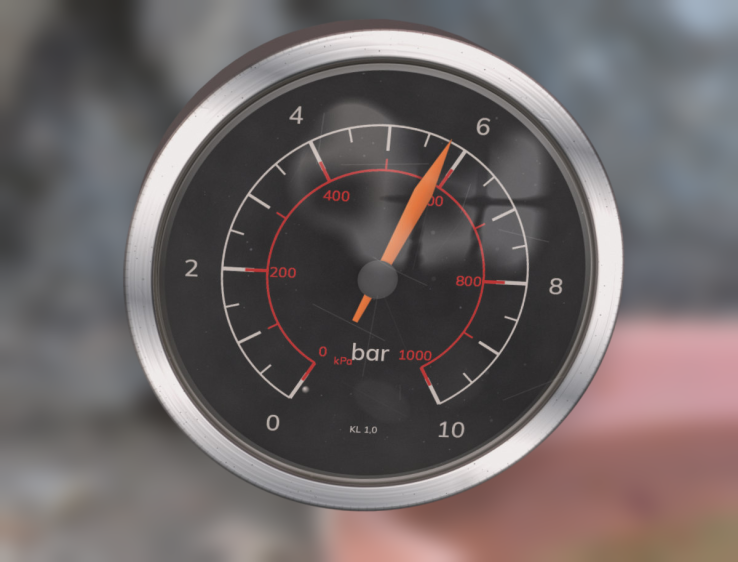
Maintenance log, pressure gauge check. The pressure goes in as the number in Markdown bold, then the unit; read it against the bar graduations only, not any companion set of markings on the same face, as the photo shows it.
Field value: **5.75** bar
